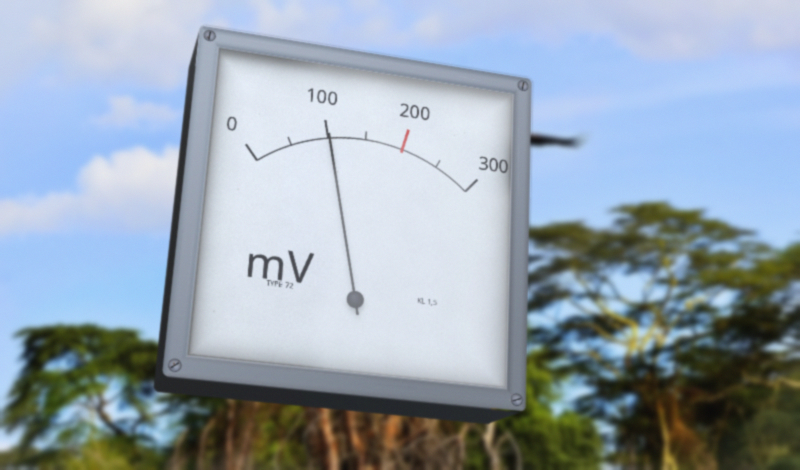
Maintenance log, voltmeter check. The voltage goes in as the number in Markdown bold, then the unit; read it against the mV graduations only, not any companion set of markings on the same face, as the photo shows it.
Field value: **100** mV
